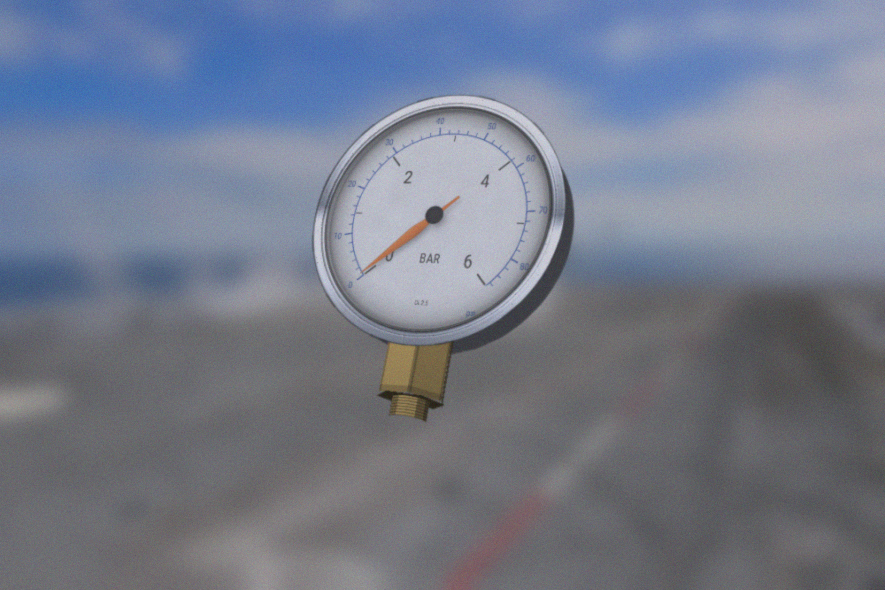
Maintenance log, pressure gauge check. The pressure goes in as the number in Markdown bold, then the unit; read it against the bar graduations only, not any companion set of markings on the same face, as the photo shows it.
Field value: **0** bar
